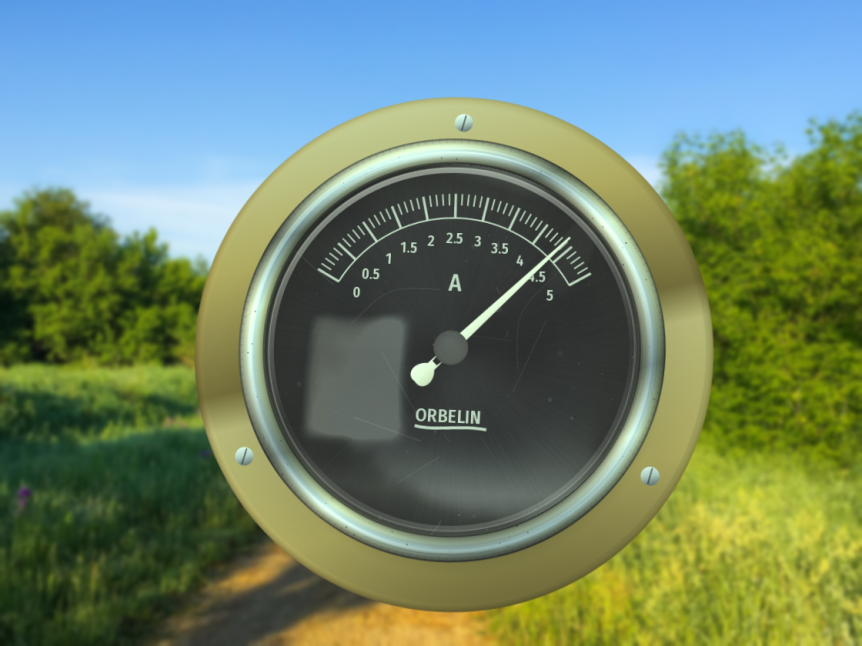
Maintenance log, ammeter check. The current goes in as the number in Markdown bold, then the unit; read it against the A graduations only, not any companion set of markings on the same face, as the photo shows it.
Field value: **4.4** A
